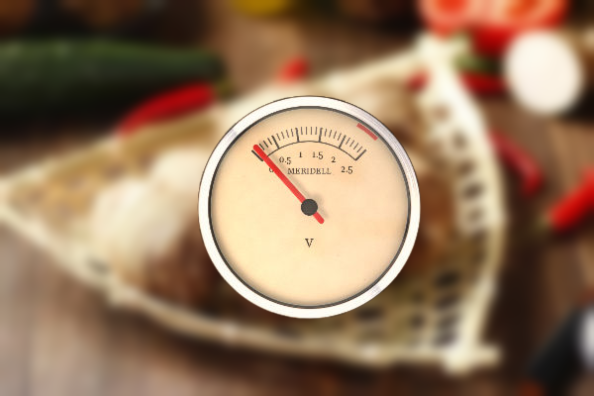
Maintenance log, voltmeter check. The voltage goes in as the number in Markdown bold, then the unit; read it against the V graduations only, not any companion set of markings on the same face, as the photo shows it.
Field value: **0.1** V
